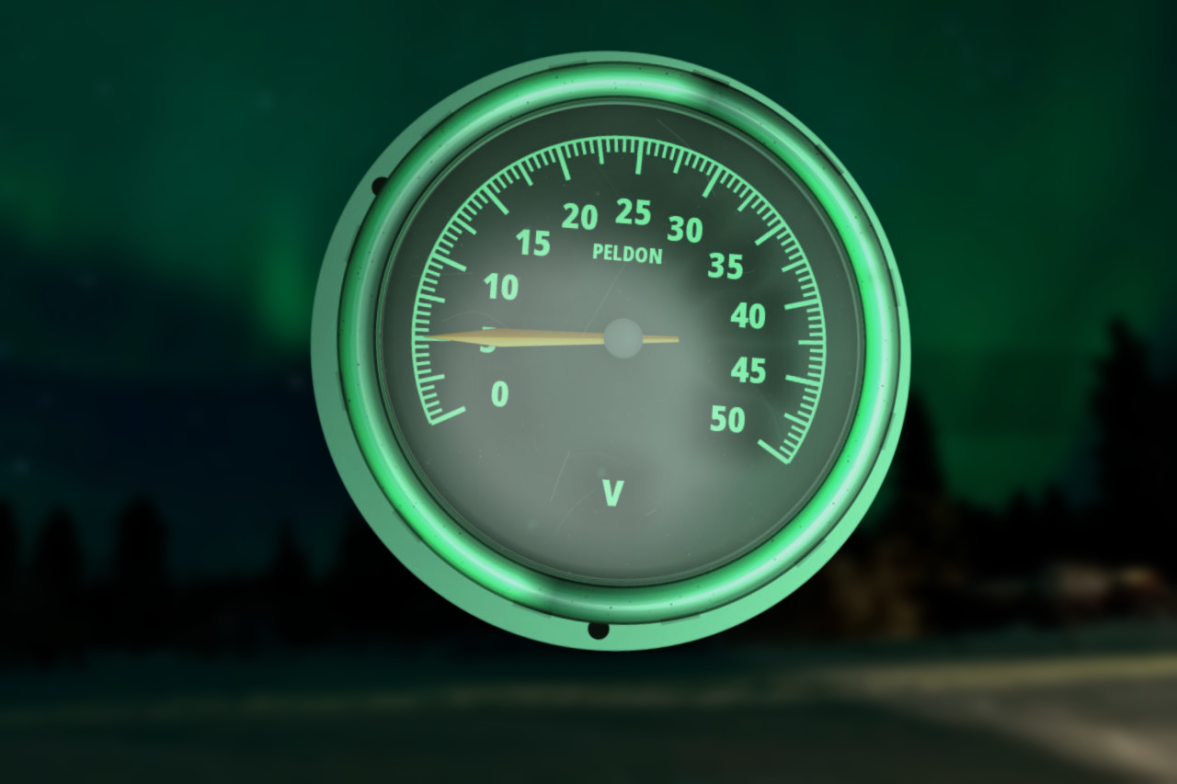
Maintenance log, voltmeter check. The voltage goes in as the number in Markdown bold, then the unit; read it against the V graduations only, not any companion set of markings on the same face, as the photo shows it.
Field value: **5** V
